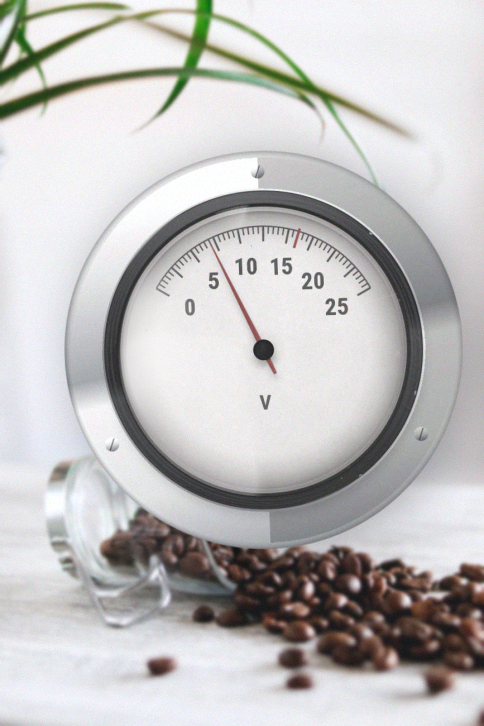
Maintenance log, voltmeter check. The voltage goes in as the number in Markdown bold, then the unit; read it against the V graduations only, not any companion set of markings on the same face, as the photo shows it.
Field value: **7** V
